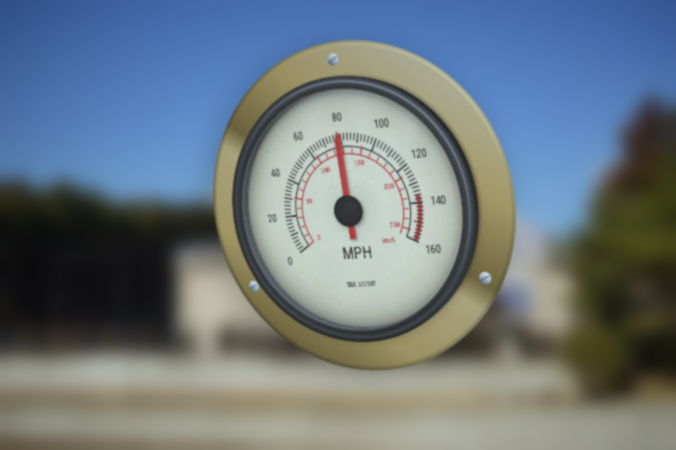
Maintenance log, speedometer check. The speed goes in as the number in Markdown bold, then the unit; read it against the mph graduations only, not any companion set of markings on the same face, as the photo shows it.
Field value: **80** mph
